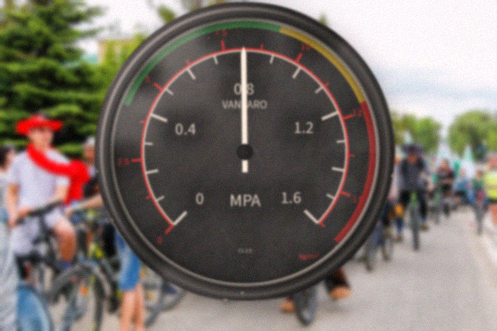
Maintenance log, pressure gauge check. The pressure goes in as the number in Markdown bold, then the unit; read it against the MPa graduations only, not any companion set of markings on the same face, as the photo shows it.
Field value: **0.8** MPa
